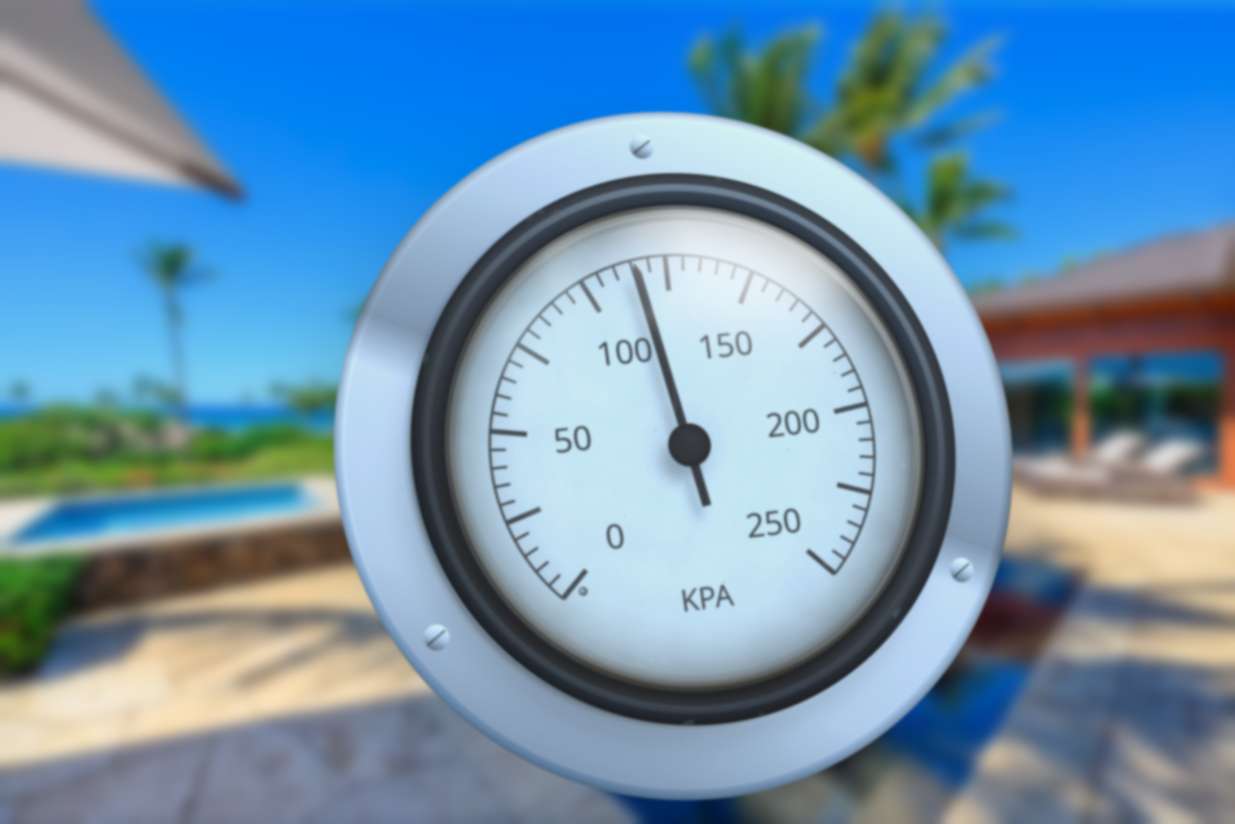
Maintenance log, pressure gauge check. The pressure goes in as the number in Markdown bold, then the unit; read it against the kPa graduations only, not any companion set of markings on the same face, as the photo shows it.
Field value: **115** kPa
